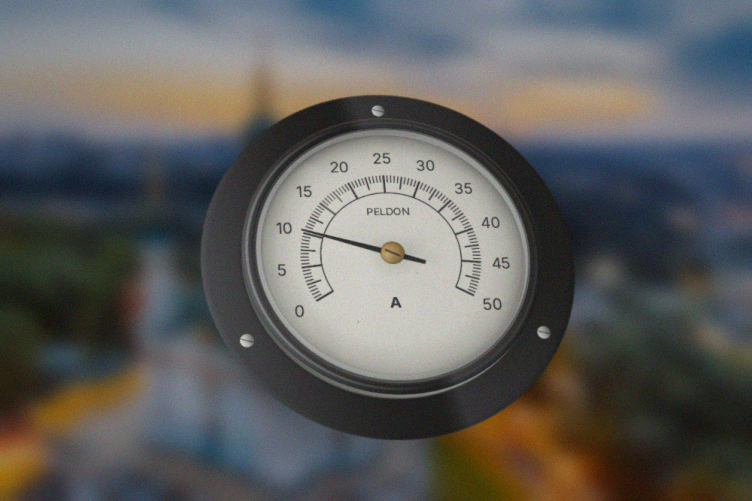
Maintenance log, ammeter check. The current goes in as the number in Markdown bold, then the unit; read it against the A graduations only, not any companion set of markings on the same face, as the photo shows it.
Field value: **10** A
